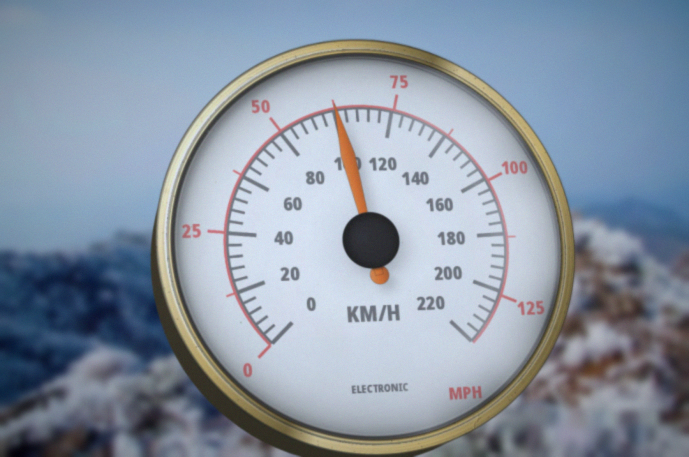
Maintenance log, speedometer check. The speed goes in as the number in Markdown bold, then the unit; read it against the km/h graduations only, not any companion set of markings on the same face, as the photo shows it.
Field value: **100** km/h
